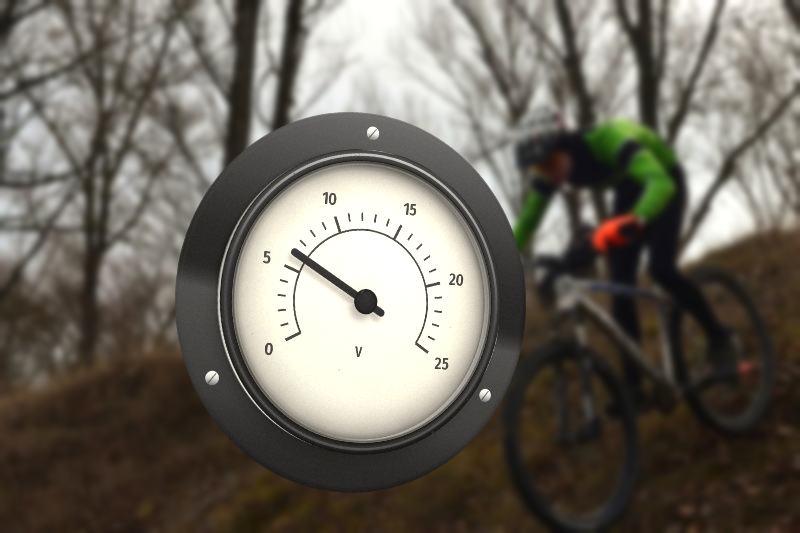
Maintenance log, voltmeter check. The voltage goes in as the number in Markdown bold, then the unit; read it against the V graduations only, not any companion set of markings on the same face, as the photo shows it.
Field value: **6** V
